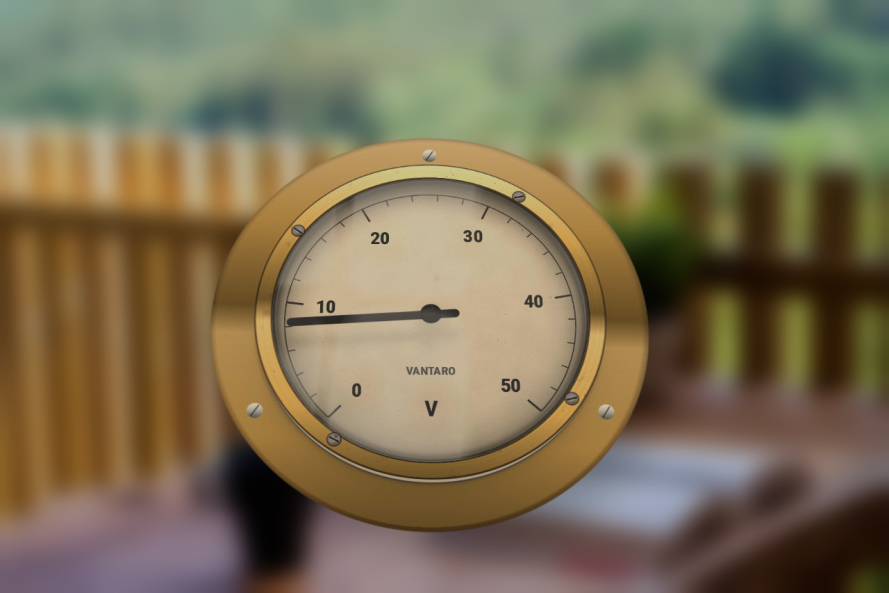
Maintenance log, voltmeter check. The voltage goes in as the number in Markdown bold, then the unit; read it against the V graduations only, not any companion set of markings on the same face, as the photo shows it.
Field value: **8** V
